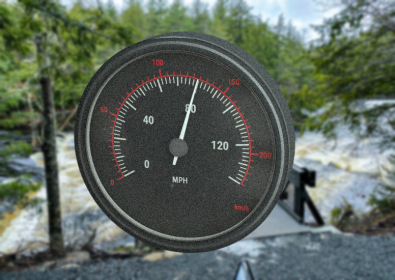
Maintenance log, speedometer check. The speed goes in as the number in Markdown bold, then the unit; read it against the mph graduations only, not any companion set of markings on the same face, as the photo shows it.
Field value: **80** mph
